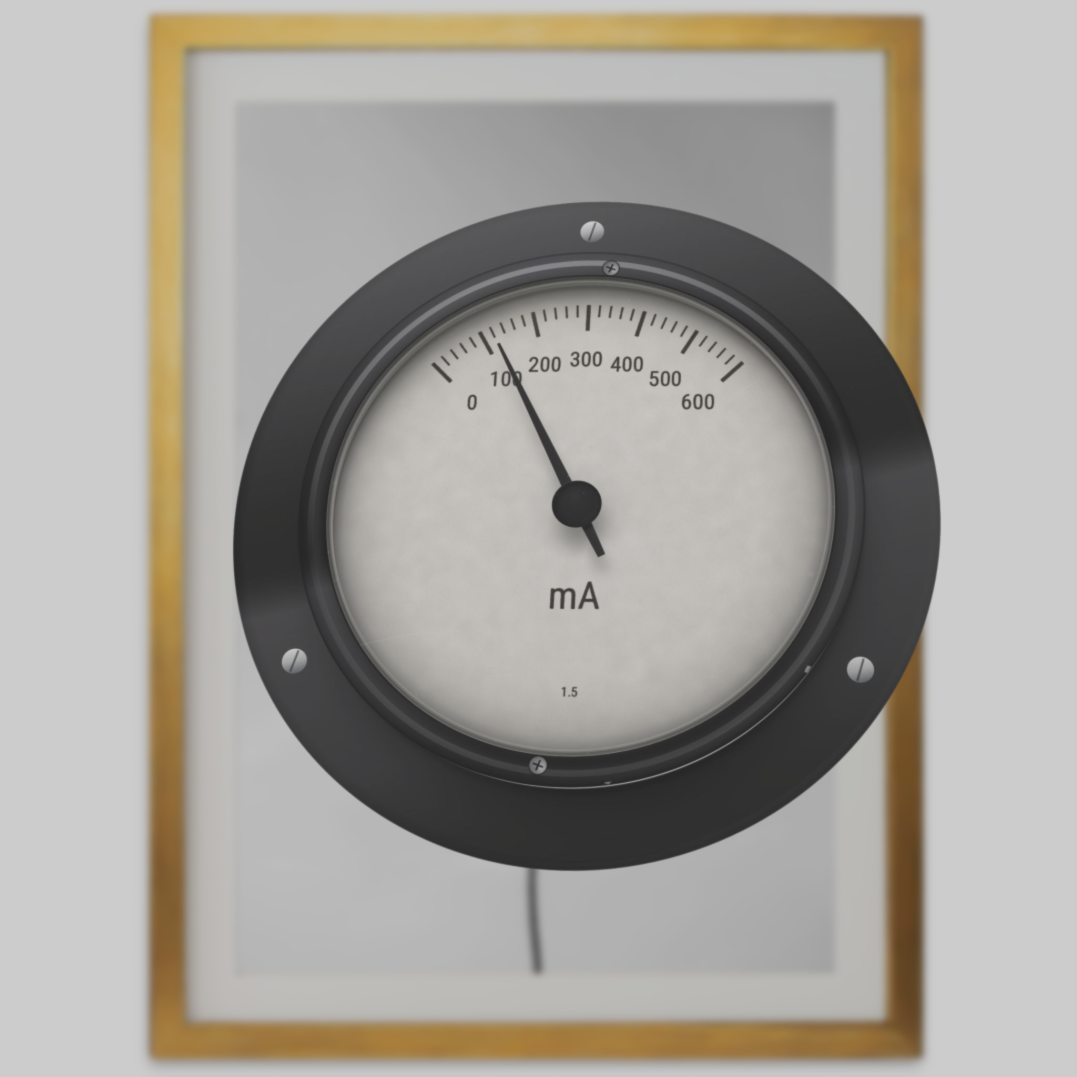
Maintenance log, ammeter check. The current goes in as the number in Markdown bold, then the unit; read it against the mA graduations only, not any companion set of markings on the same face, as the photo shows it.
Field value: **120** mA
